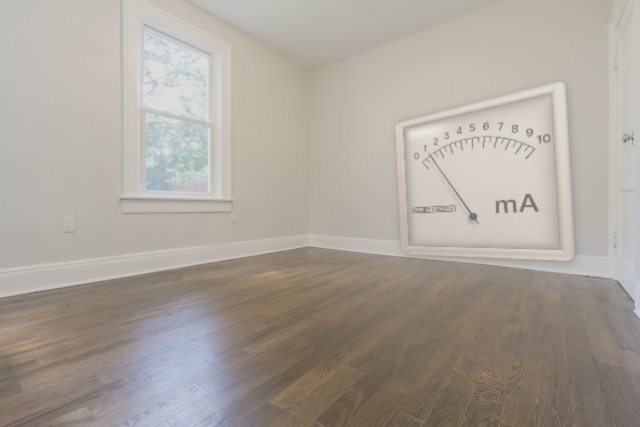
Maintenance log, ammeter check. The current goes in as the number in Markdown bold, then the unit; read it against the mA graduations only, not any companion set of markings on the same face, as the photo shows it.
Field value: **1** mA
